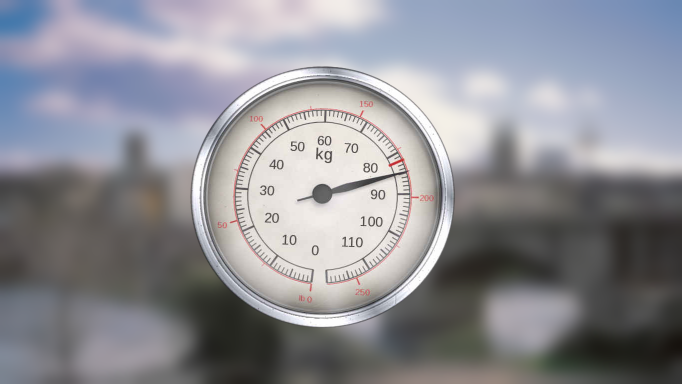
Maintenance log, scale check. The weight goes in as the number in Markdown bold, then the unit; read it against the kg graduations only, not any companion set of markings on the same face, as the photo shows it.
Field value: **85** kg
